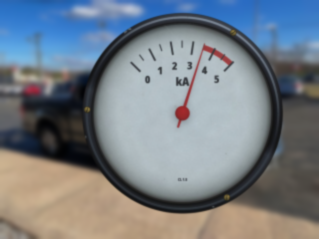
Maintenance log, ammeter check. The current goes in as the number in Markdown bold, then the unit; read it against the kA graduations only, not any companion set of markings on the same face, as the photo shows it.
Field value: **3.5** kA
